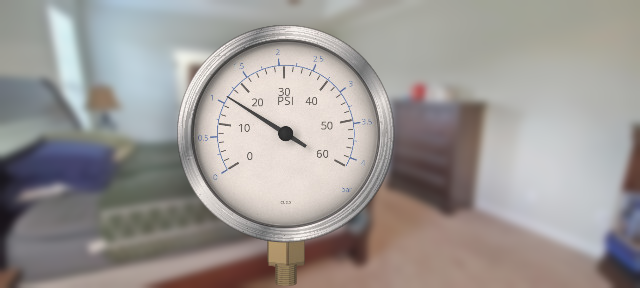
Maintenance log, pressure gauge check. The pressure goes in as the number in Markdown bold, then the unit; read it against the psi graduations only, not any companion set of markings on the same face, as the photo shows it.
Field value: **16** psi
